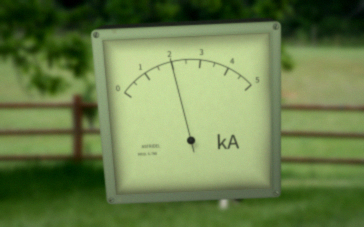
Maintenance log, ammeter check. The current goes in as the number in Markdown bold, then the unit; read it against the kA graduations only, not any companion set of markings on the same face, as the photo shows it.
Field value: **2** kA
